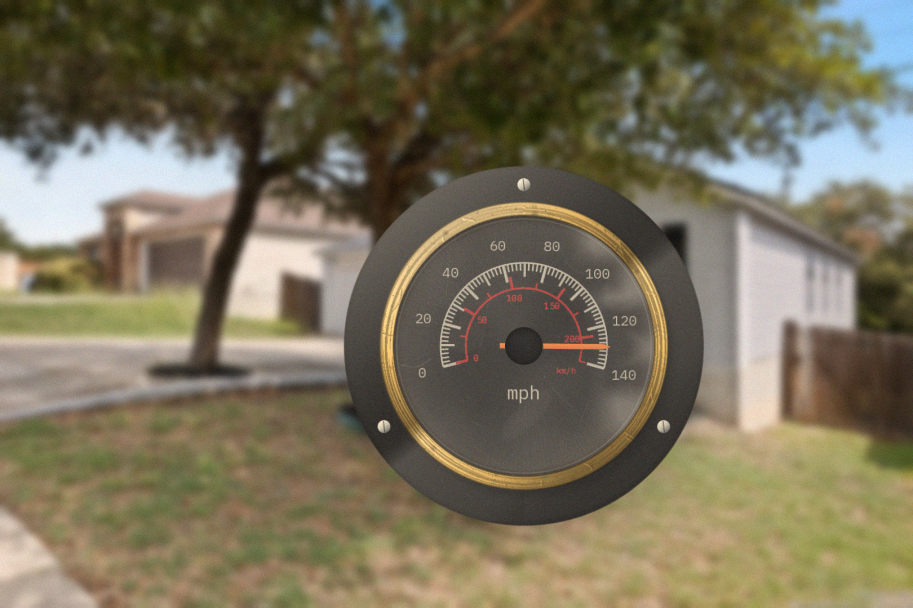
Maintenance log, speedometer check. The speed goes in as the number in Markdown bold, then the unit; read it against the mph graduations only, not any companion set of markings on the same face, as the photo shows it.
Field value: **130** mph
